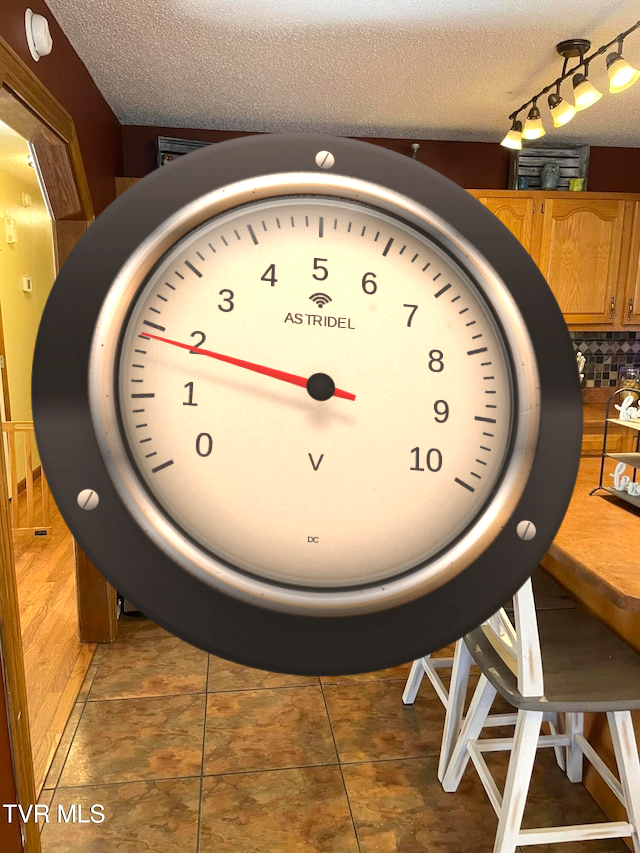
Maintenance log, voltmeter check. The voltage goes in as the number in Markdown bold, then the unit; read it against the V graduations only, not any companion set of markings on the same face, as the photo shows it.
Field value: **1.8** V
